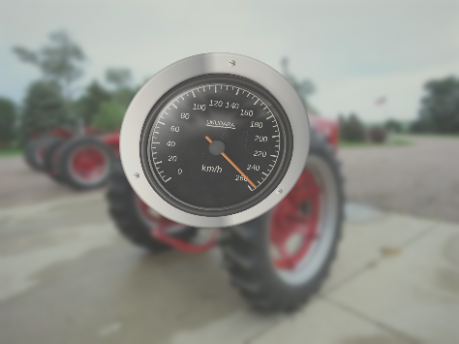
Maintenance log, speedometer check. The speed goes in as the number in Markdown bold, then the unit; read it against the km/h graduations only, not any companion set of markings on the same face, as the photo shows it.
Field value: **255** km/h
